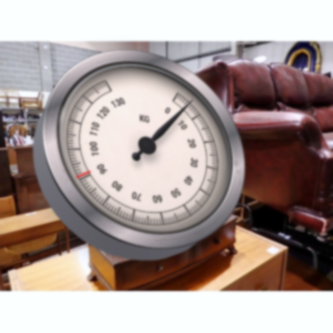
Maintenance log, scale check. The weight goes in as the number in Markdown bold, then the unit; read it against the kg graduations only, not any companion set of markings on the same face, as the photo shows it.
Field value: **5** kg
